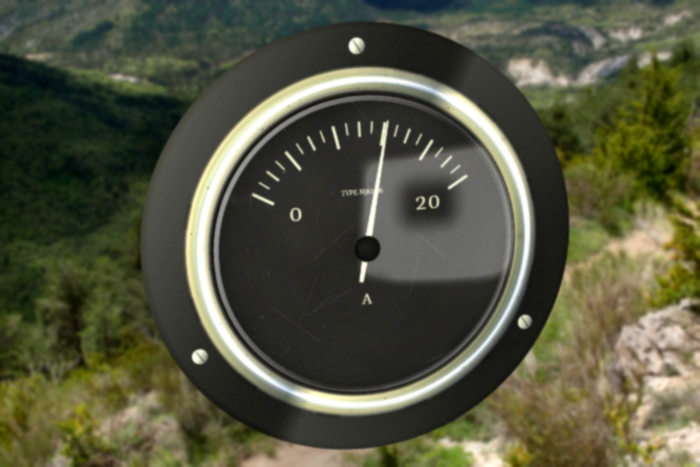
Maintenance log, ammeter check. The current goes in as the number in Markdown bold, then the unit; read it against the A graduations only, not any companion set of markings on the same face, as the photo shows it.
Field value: **12** A
